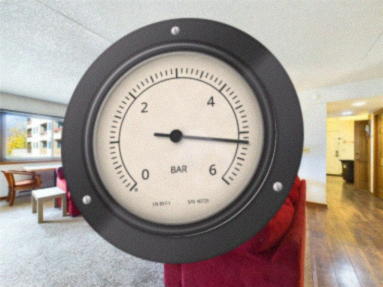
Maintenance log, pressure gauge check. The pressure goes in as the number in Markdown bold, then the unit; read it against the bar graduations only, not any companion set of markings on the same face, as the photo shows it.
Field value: **5.2** bar
